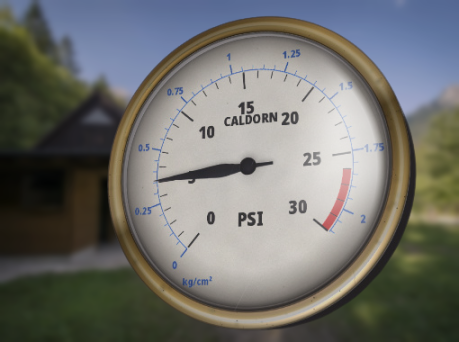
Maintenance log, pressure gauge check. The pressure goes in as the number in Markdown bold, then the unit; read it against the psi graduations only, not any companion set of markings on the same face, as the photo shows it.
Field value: **5** psi
